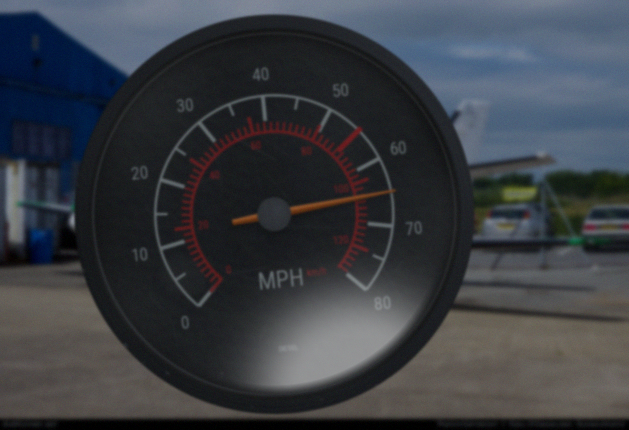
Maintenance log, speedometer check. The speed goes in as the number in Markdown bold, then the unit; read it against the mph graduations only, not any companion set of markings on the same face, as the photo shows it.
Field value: **65** mph
